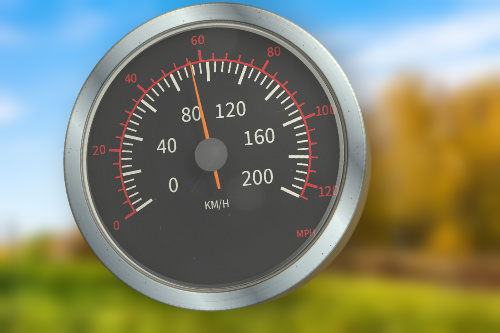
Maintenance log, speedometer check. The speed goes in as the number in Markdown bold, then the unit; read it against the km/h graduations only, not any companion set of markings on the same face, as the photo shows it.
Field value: **92** km/h
